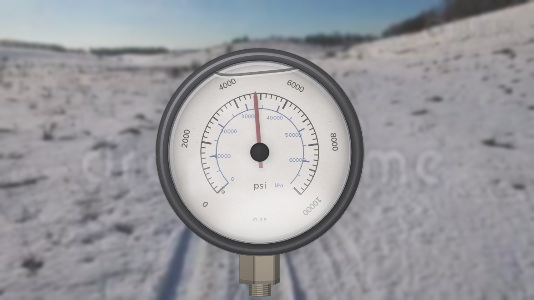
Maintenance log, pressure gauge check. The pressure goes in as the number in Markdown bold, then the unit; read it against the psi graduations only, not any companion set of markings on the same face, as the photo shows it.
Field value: **4800** psi
